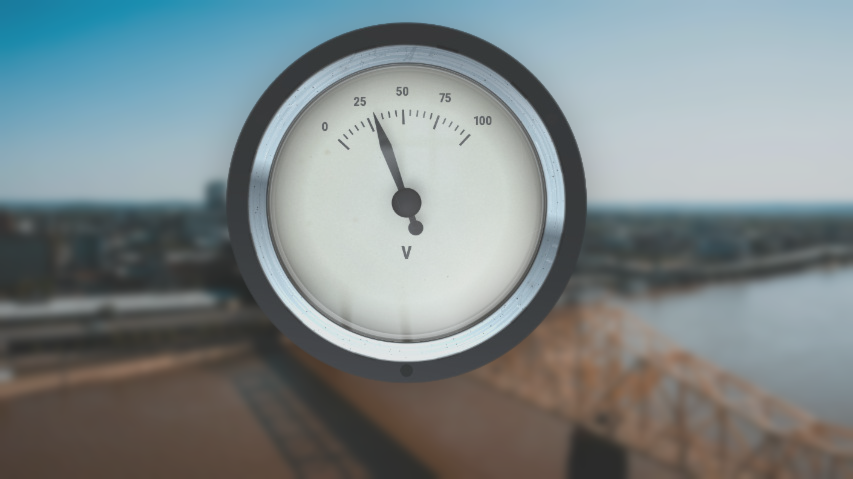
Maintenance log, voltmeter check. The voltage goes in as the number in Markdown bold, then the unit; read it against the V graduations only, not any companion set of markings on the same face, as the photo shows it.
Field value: **30** V
